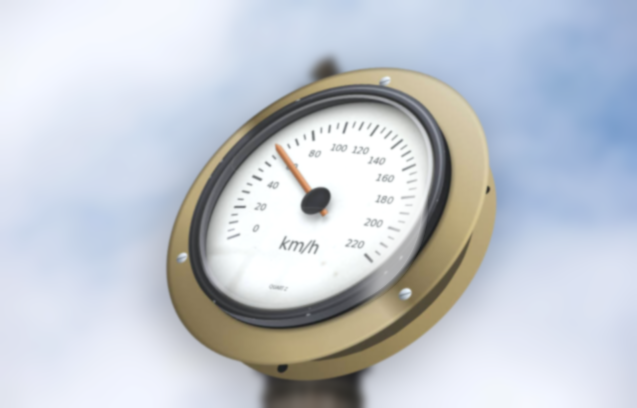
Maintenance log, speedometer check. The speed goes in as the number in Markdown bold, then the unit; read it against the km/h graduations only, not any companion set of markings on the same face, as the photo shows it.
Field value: **60** km/h
